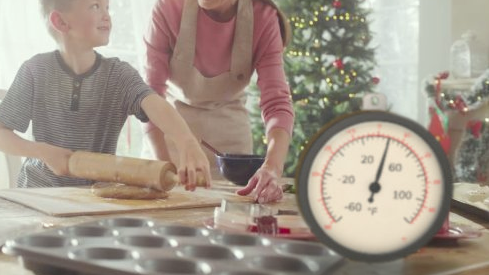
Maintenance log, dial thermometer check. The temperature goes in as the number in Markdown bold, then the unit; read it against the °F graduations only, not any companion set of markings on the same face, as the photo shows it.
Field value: **40** °F
